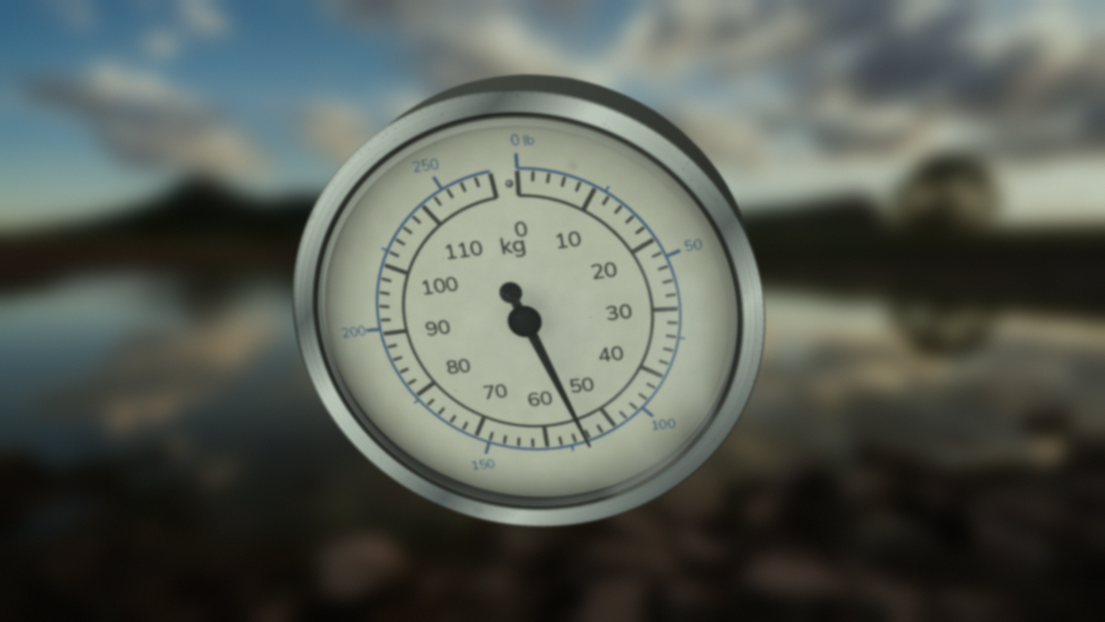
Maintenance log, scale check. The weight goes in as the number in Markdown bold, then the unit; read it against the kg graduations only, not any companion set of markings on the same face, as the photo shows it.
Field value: **54** kg
